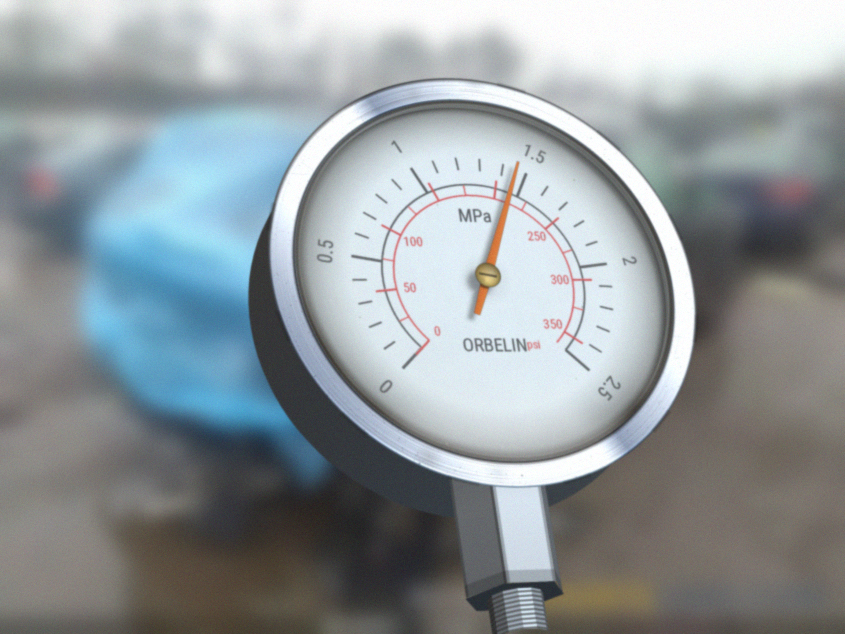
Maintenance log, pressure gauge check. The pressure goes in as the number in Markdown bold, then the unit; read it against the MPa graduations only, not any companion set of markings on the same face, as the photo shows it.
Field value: **1.45** MPa
